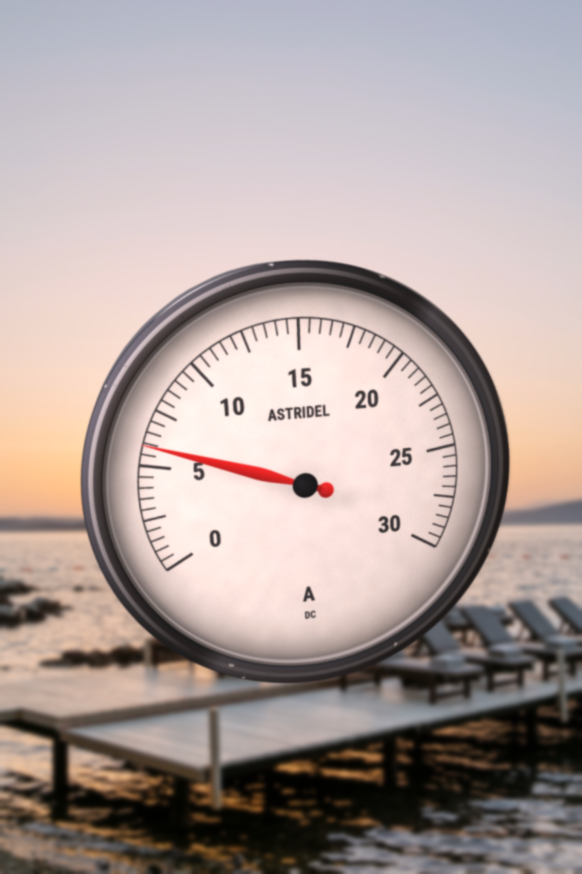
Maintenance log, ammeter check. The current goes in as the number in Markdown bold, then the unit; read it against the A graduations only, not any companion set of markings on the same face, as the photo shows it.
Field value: **6** A
